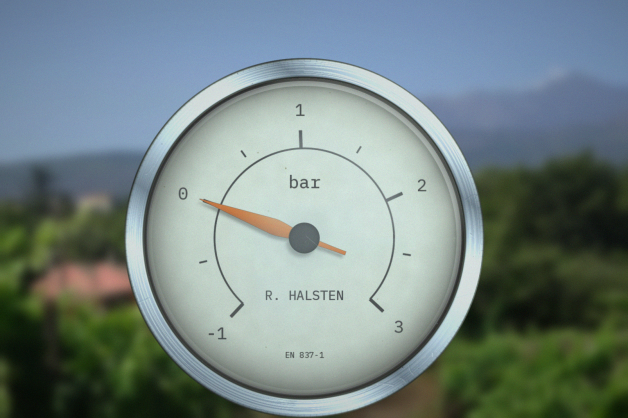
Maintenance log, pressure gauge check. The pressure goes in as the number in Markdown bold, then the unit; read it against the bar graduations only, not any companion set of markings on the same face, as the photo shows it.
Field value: **0** bar
